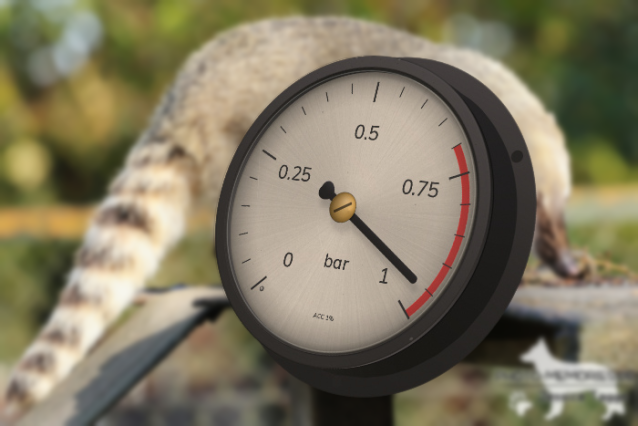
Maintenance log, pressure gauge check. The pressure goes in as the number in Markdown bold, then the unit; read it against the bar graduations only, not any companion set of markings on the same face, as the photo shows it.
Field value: **0.95** bar
